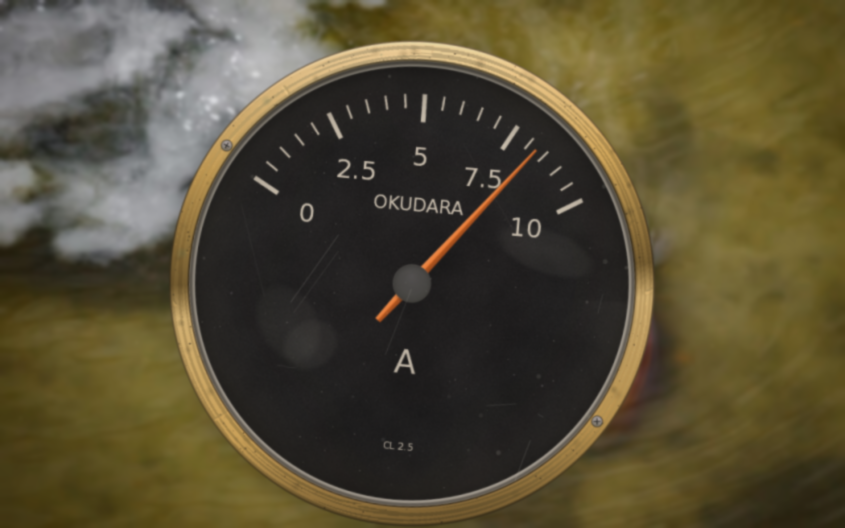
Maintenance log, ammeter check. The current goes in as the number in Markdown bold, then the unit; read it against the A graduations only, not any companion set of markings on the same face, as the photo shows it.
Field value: **8.25** A
